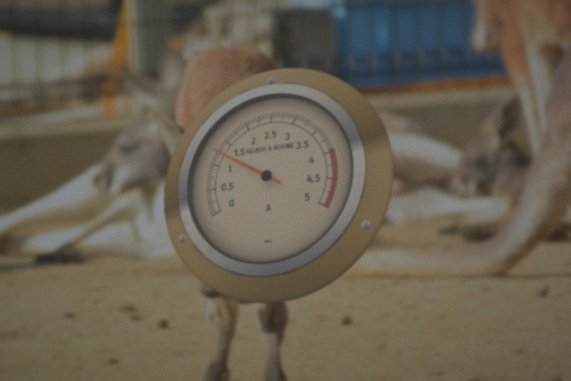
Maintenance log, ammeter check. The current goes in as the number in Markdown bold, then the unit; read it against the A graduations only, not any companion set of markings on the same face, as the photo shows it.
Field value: **1.25** A
